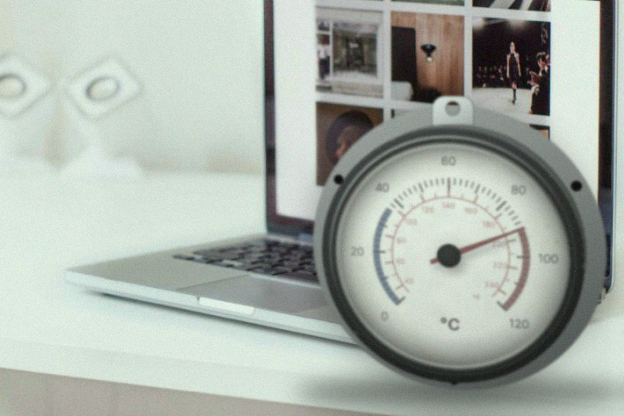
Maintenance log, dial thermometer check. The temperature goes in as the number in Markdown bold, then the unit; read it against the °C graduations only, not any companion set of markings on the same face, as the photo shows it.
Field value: **90** °C
